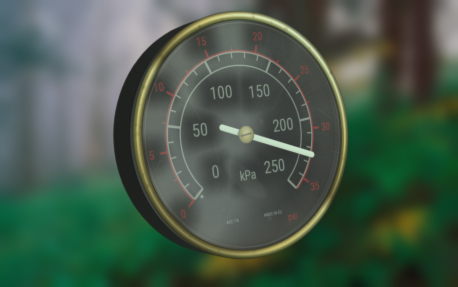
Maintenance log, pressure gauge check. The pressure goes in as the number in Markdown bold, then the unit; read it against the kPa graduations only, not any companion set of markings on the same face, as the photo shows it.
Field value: **225** kPa
